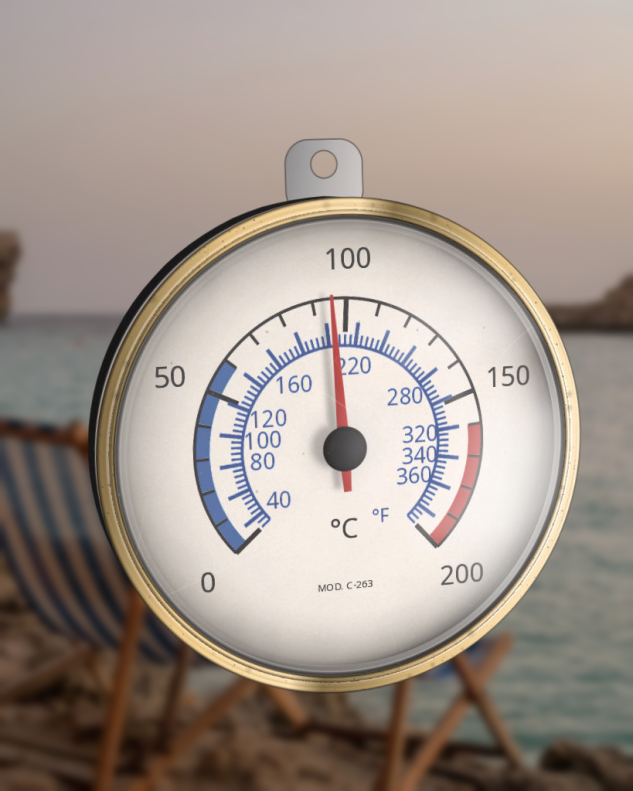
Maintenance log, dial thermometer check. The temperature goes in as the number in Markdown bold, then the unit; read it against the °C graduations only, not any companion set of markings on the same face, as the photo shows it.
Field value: **95** °C
